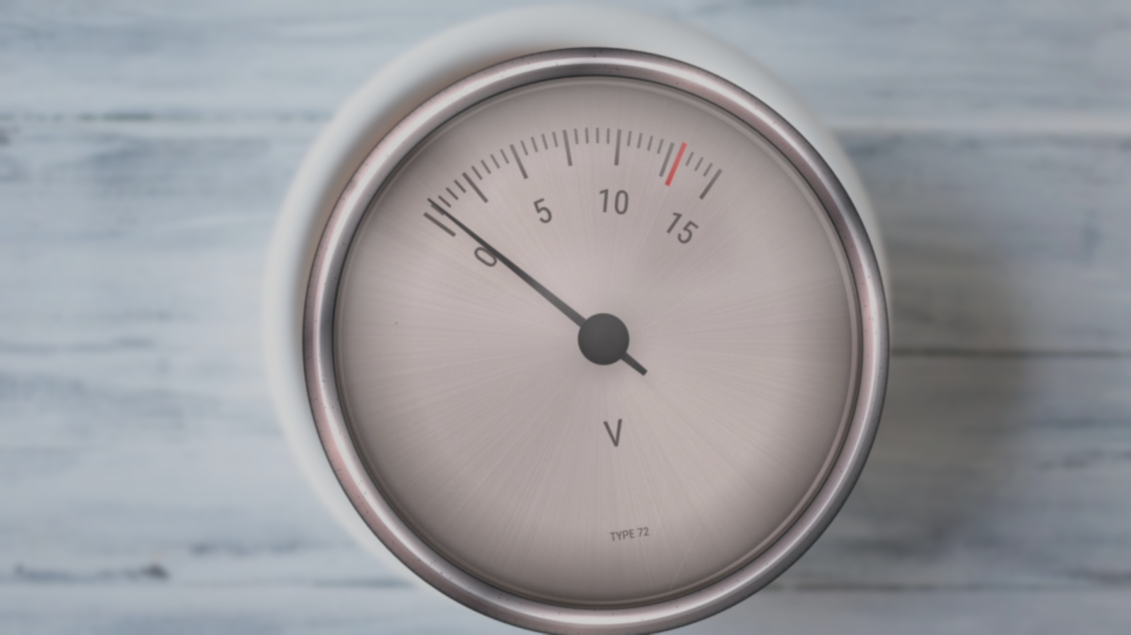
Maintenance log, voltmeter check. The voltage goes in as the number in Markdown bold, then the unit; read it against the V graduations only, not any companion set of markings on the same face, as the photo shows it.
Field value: **0.5** V
